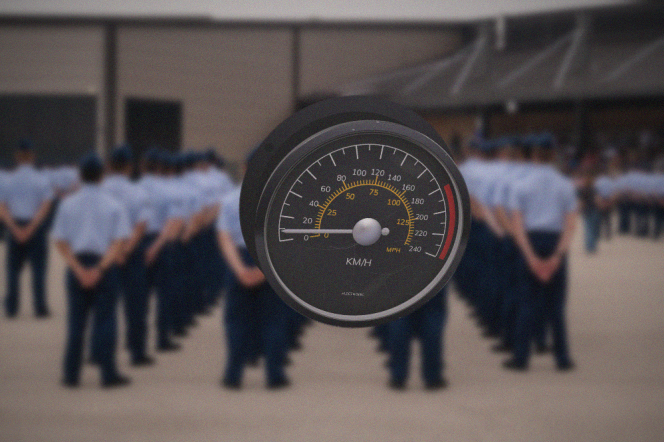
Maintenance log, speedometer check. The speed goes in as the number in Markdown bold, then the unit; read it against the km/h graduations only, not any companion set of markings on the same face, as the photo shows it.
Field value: **10** km/h
